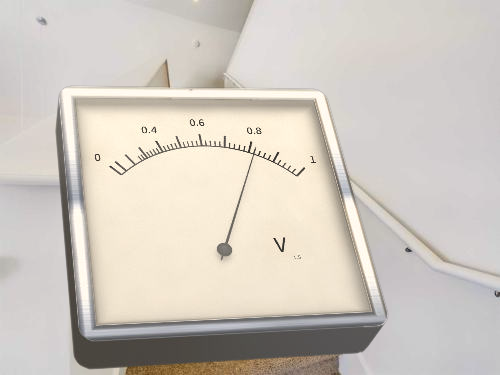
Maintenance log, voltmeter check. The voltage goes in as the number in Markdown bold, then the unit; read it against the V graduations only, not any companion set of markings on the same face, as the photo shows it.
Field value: **0.82** V
